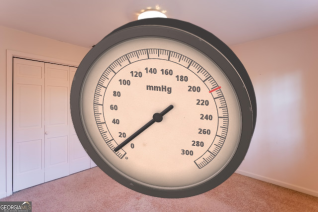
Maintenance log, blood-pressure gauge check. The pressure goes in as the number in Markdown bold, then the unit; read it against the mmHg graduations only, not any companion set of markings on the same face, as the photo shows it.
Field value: **10** mmHg
